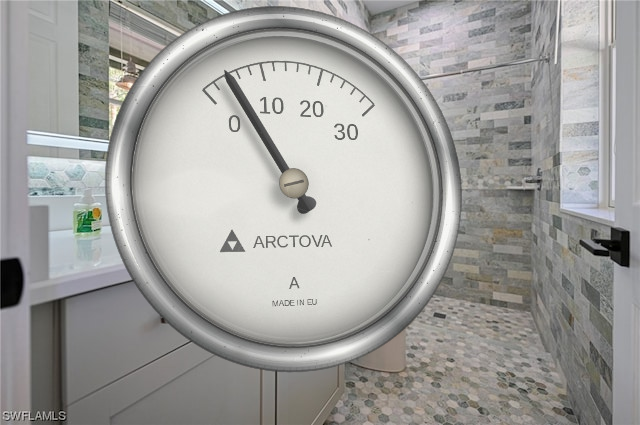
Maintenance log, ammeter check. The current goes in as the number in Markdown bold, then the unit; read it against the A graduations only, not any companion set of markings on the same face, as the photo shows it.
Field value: **4** A
